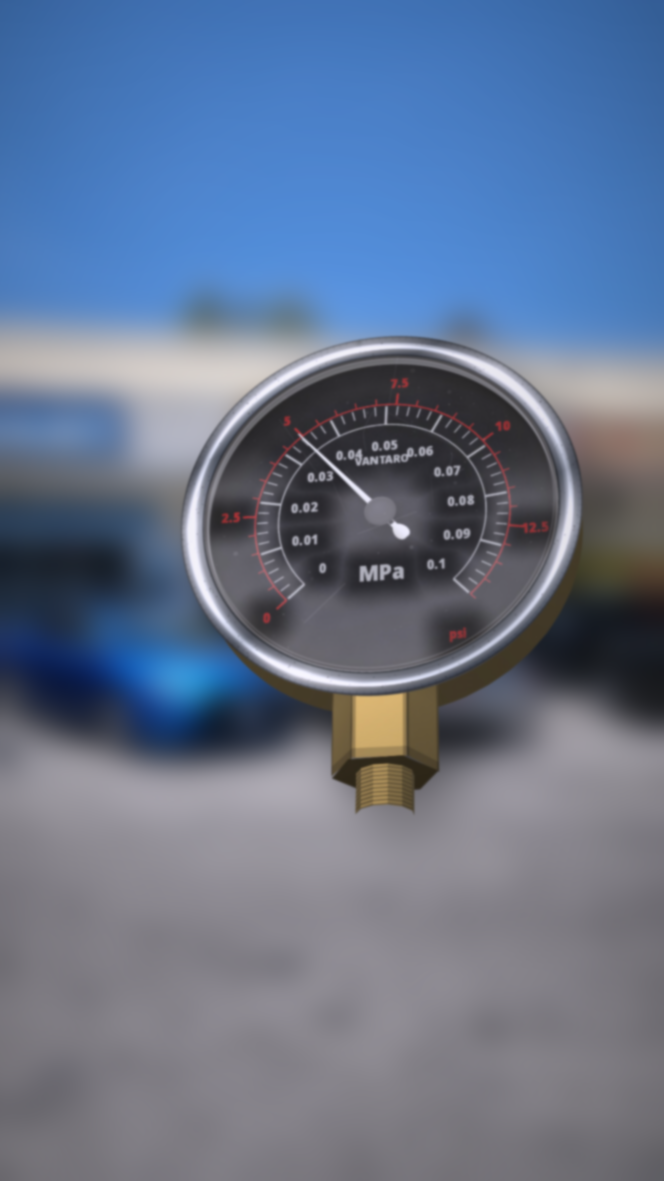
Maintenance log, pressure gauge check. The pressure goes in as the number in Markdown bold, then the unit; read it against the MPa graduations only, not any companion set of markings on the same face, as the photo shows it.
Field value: **0.034** MPa
